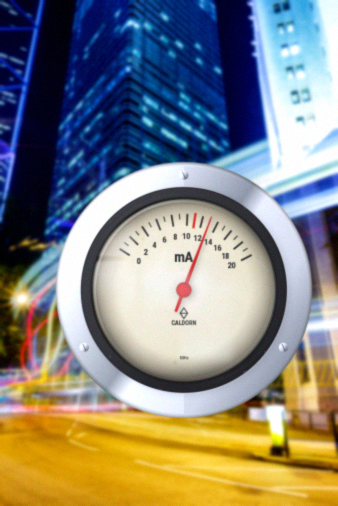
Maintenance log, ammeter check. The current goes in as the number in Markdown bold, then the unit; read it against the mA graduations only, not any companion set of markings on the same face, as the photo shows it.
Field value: **13** mA
